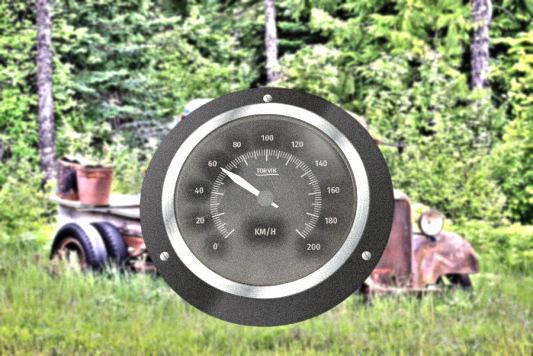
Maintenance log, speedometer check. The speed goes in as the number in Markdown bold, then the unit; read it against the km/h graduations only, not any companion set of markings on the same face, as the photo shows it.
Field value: **60** km/h
